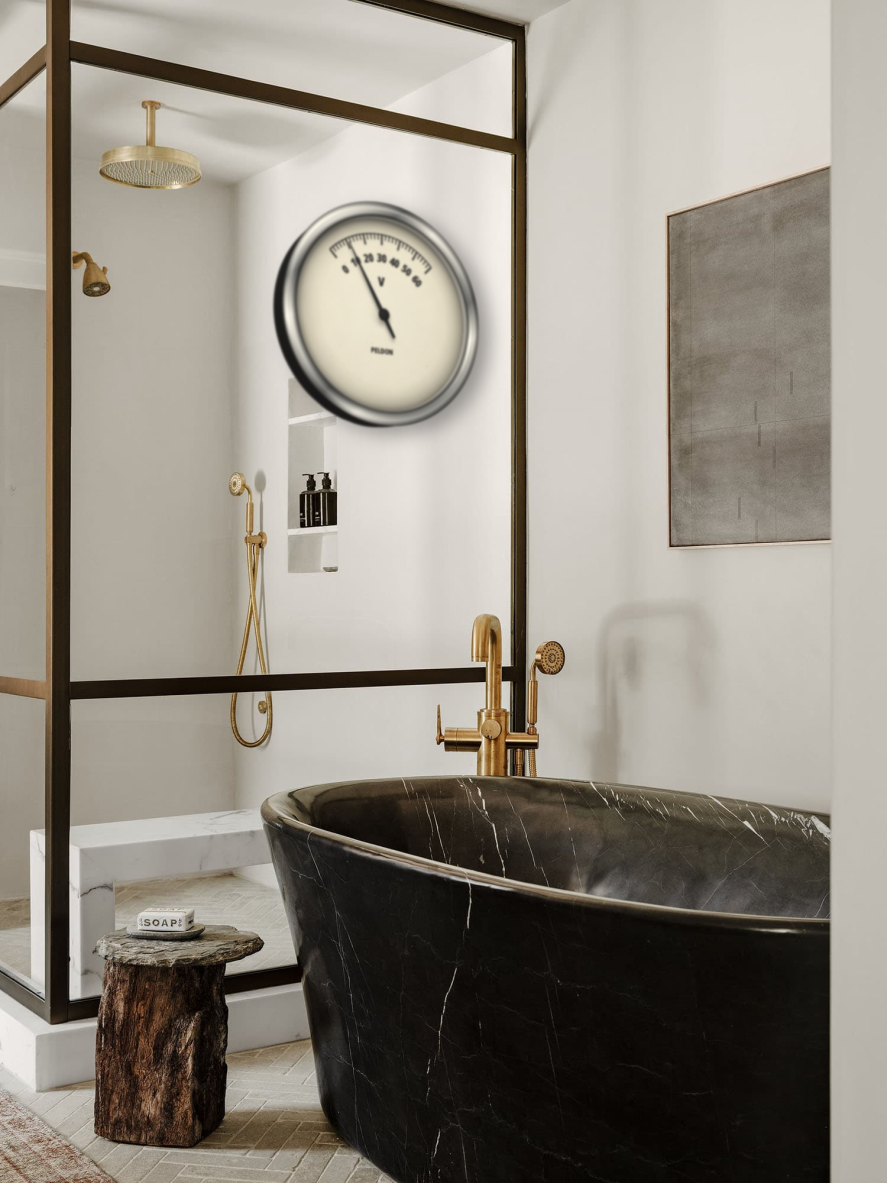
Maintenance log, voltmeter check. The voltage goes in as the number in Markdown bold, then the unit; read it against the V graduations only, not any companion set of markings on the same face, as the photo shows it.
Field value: **10** V
